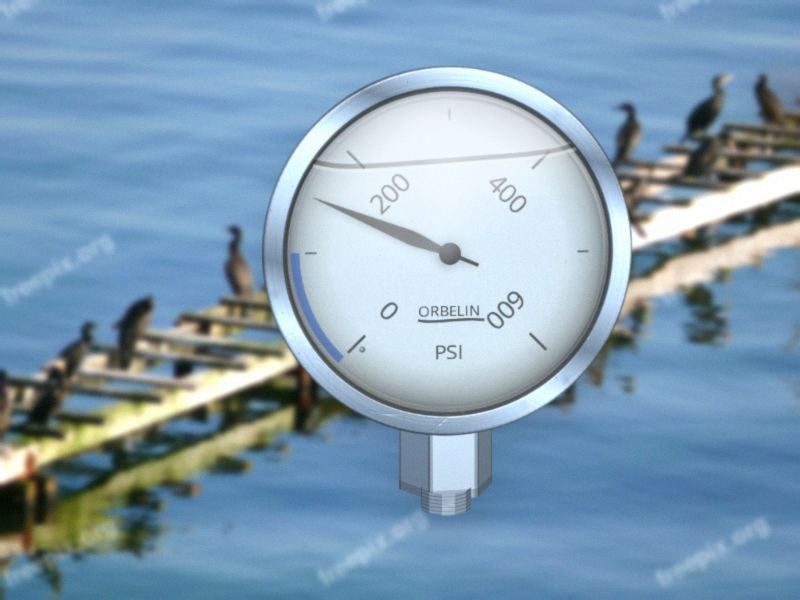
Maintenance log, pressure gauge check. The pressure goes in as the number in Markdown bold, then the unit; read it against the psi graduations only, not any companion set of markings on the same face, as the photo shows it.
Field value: **150** psi
